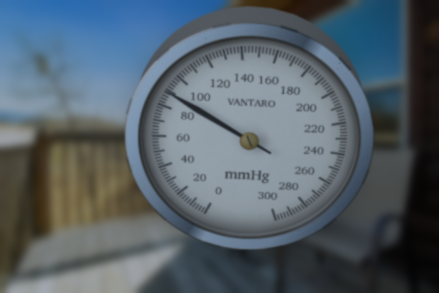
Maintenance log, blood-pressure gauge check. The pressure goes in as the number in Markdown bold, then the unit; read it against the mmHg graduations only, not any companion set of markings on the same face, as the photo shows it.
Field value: **90** mmHg
